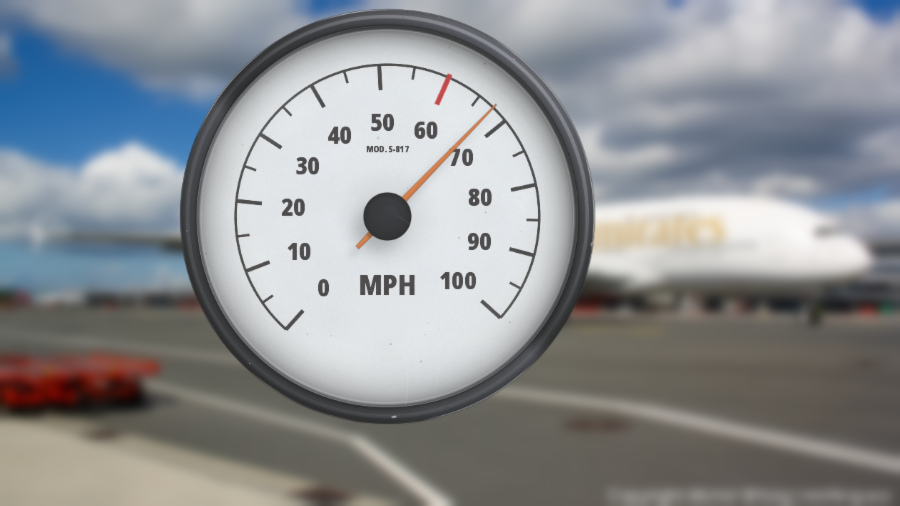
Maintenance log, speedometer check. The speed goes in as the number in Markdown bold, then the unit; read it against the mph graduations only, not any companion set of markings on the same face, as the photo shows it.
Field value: **67.5** mph
